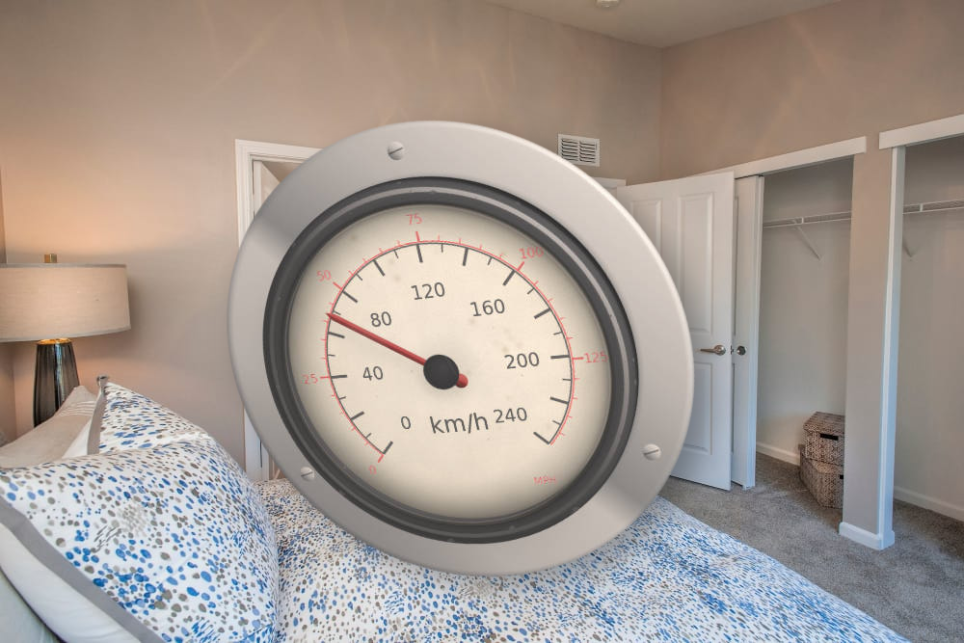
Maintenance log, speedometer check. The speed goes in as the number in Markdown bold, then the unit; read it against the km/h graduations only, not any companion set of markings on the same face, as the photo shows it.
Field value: **70** km/h
